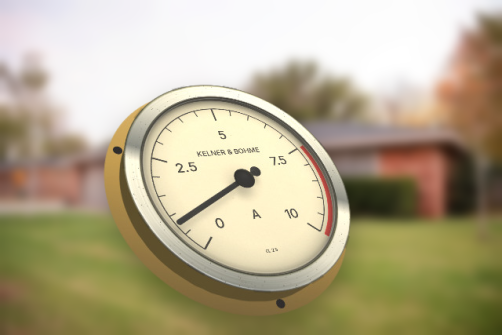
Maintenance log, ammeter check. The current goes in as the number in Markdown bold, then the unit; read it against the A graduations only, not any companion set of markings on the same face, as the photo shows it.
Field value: **0.75** A
